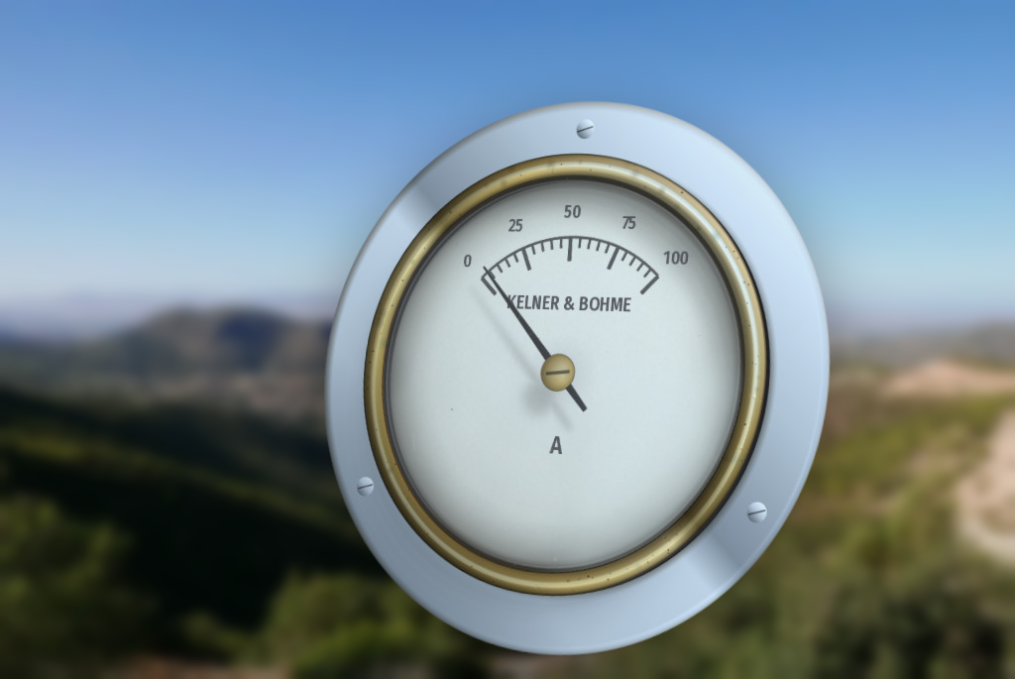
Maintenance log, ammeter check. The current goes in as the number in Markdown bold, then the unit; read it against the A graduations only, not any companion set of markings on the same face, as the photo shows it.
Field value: **5** A
